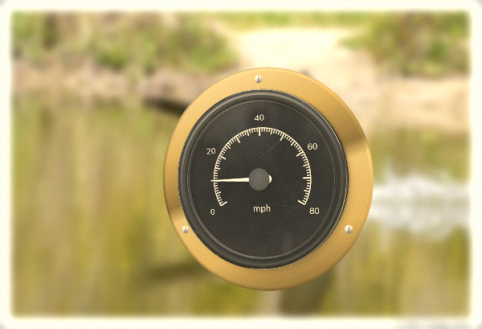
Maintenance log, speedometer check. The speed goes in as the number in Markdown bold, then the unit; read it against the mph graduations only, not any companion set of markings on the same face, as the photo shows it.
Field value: **10** mph
